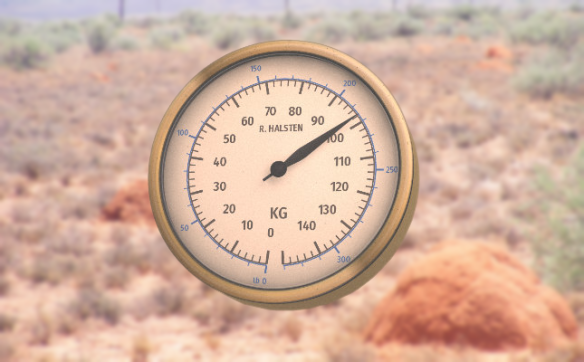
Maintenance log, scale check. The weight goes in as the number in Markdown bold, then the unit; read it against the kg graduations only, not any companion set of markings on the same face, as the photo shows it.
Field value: **98** kg
